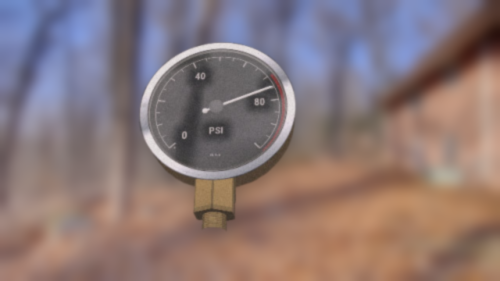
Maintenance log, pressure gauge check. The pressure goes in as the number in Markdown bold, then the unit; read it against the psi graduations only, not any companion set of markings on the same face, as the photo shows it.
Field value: **75** psi
